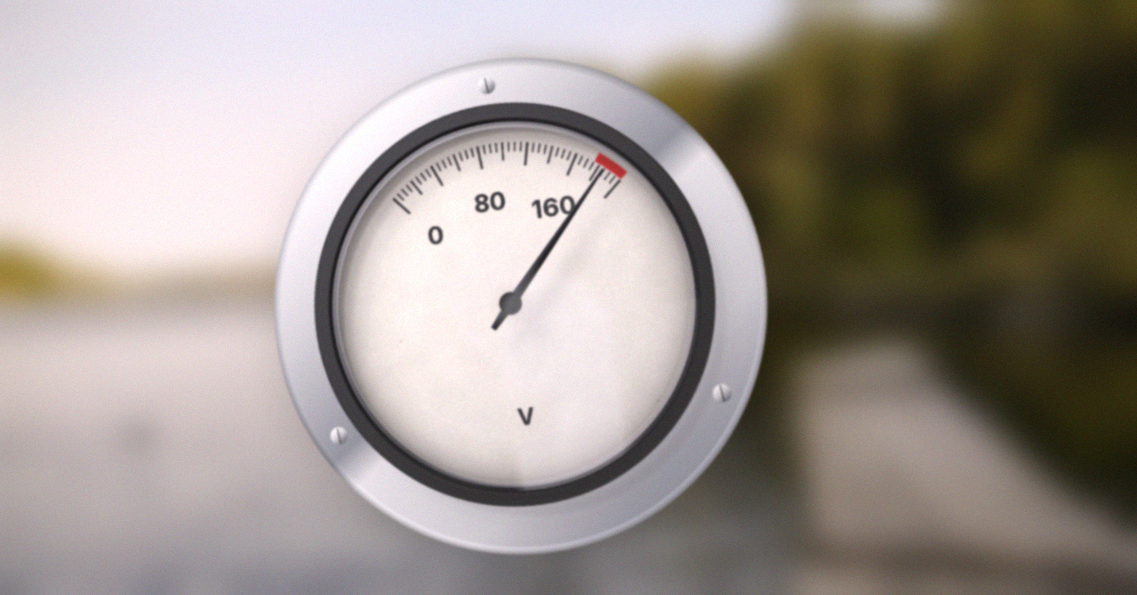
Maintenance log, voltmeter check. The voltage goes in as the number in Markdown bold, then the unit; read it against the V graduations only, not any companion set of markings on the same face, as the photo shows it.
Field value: **185** V
